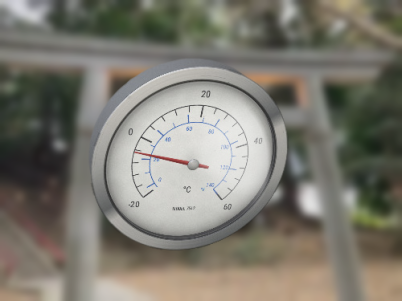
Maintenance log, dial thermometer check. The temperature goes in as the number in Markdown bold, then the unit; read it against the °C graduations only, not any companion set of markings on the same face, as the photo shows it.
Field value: **-4** °C
